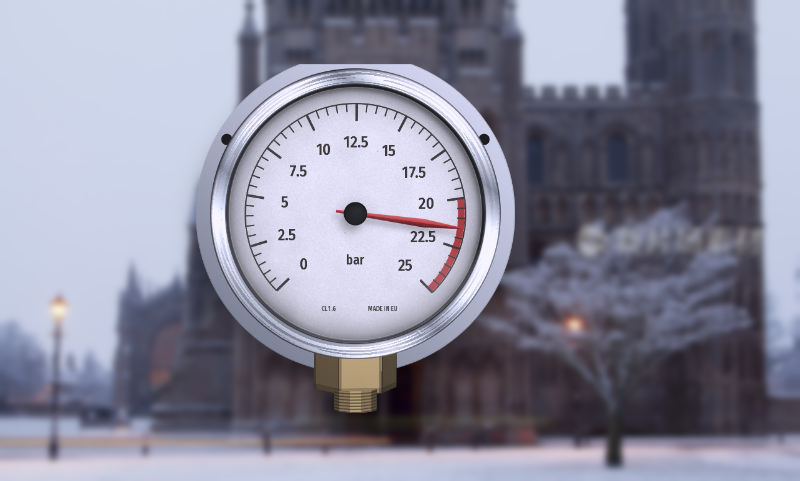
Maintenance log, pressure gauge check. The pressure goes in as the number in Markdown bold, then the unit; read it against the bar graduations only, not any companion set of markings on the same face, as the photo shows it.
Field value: **21.5** bar
